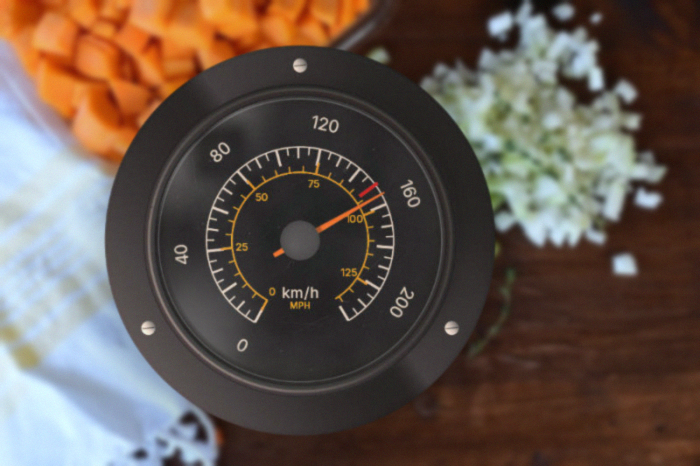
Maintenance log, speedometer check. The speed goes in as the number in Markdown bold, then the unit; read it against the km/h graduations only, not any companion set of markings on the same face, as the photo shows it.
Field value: **155** km/h
